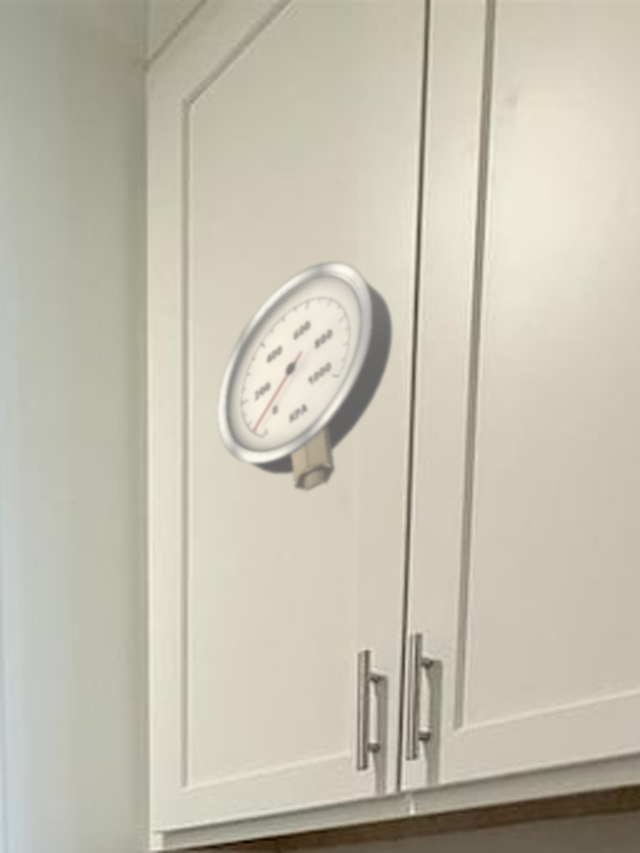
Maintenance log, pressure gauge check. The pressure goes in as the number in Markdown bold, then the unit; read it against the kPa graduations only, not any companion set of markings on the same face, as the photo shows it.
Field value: **50** kPa
